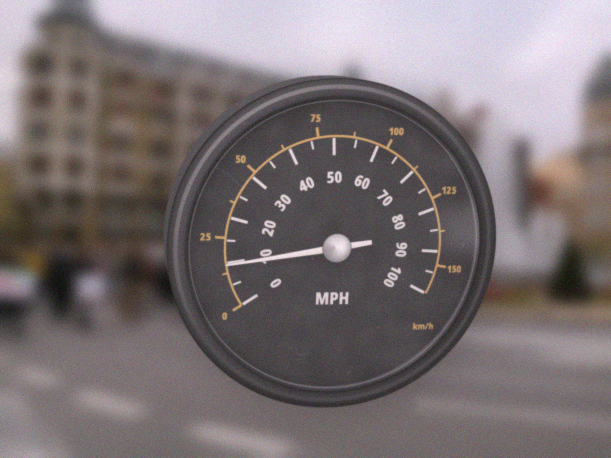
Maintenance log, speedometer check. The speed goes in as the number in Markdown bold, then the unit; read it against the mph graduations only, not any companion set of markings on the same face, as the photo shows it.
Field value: **10** mph
